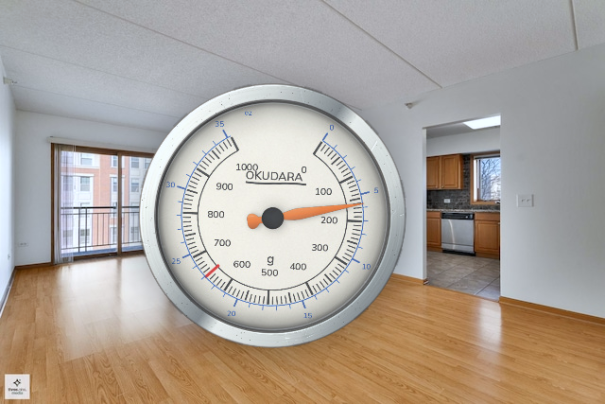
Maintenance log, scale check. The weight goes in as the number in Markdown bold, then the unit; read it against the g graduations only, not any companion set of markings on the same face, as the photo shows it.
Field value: **160** g
